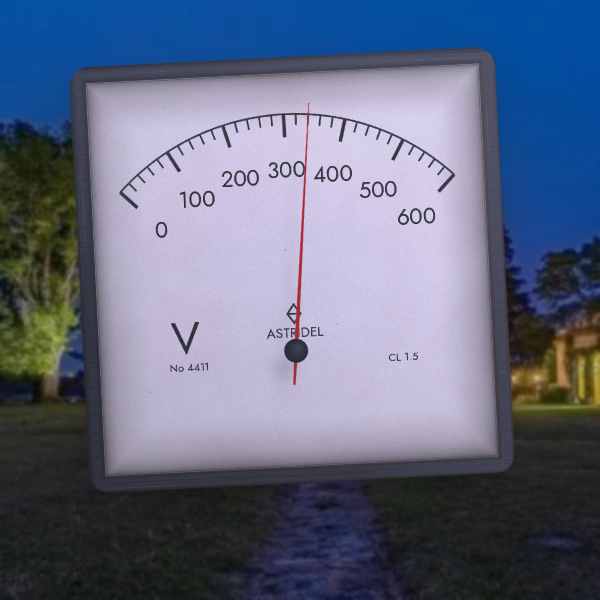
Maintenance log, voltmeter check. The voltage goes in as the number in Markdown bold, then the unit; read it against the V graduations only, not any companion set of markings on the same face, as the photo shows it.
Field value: **340** V
